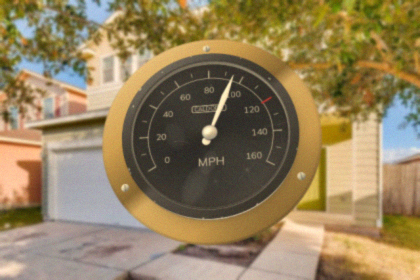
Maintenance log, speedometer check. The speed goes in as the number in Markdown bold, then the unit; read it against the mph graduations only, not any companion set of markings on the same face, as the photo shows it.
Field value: **95** mph
